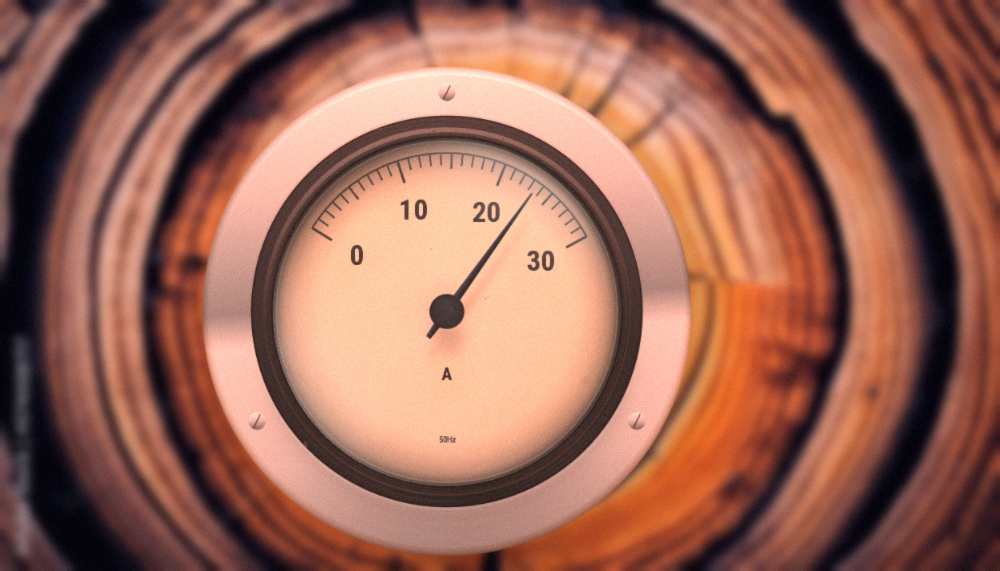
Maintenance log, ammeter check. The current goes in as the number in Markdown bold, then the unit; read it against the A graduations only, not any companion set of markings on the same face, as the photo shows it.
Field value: **23.5** A
